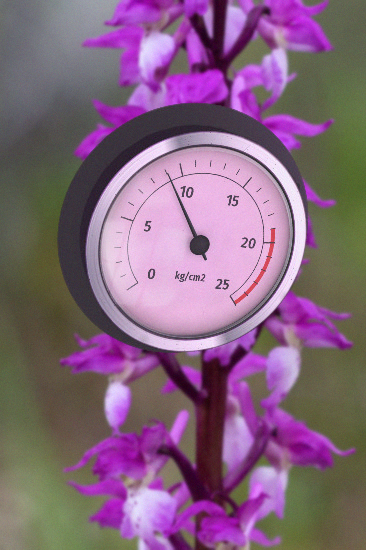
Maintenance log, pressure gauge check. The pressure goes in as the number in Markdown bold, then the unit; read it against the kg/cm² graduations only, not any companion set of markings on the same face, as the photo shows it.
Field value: **9** kg/cm²
